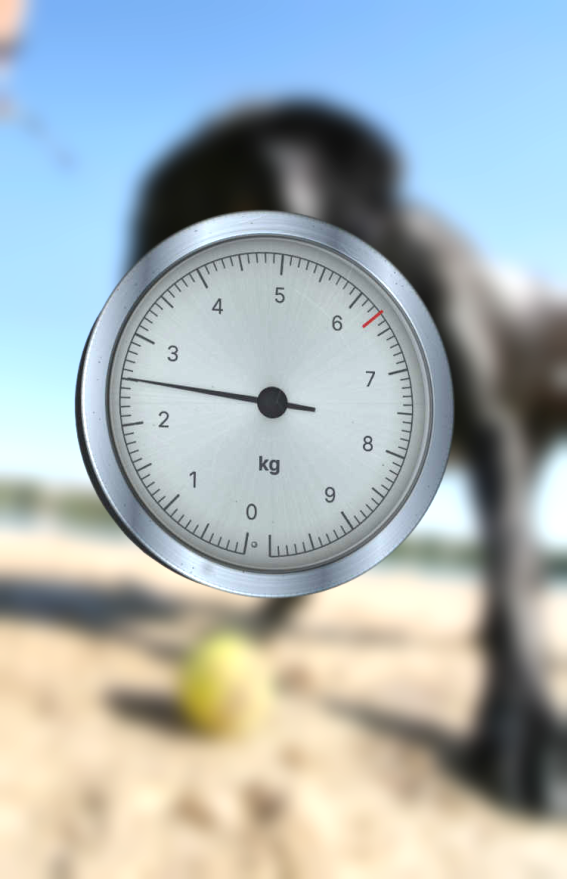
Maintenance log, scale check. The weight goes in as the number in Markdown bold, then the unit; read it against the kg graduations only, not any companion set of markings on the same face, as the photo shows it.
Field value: **2.5** kg
